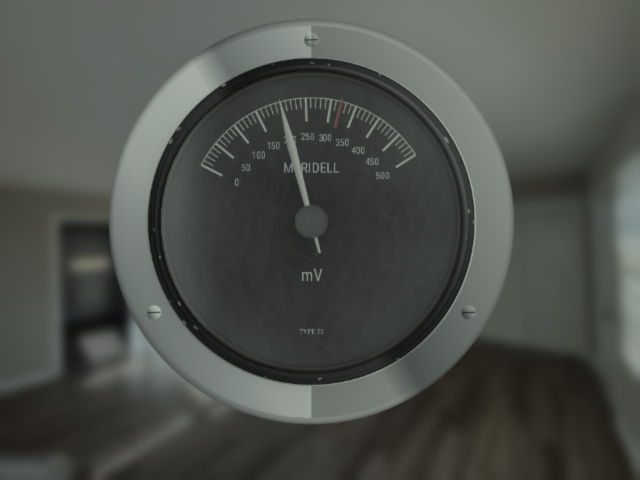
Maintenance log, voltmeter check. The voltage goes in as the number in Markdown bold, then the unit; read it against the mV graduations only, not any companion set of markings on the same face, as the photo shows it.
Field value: **200** mV
